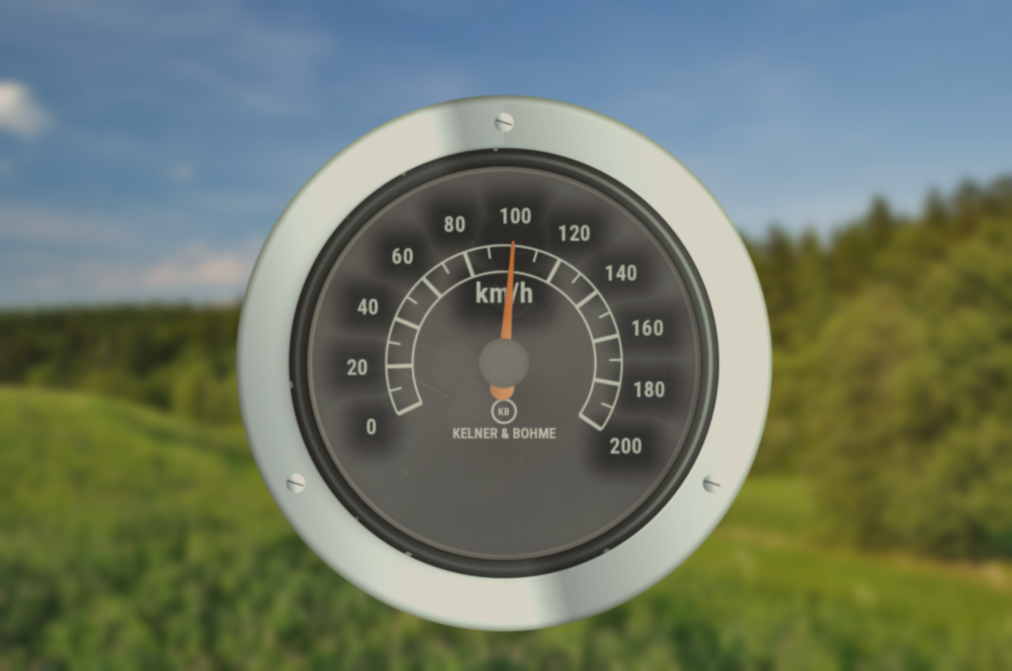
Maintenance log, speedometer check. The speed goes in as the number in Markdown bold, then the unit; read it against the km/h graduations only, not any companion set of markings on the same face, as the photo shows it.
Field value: **100** km/h
